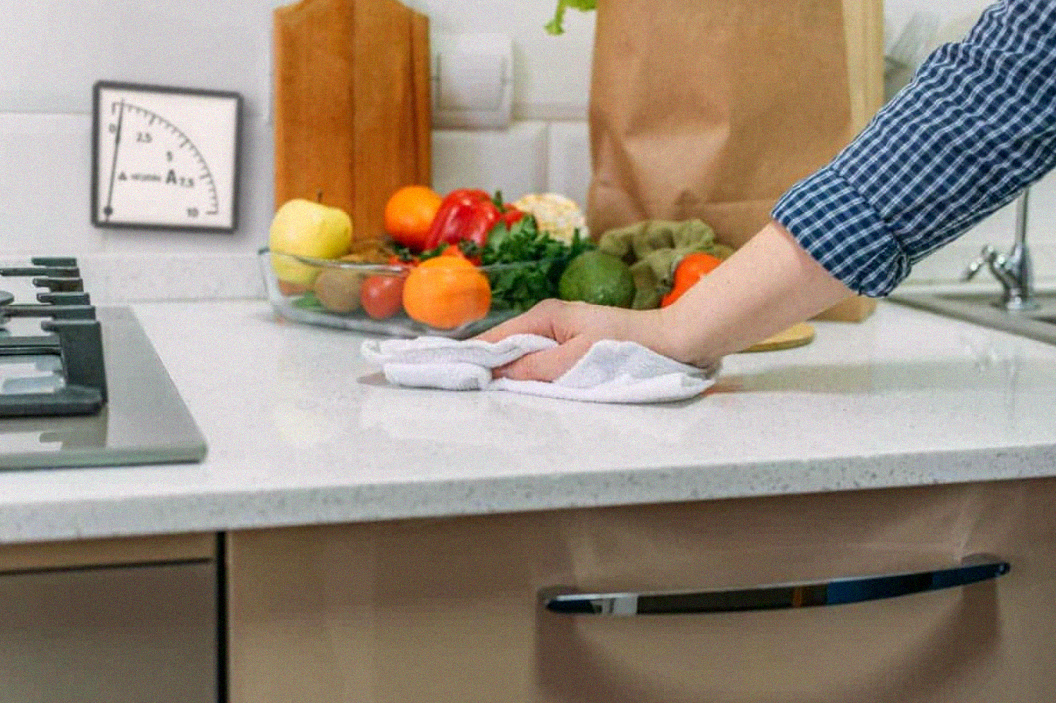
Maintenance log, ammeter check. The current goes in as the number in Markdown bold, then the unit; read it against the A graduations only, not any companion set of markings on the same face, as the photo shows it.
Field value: **0.5** A
